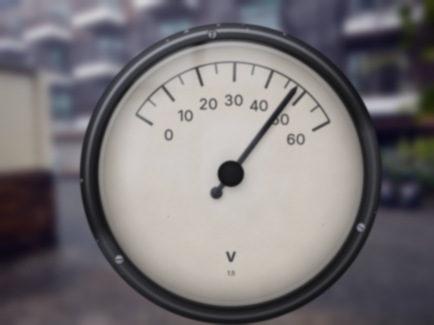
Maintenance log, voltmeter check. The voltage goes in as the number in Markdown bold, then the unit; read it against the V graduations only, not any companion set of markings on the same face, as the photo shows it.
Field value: **47.5** V
